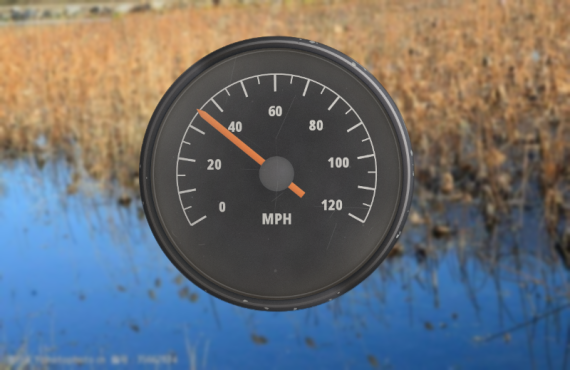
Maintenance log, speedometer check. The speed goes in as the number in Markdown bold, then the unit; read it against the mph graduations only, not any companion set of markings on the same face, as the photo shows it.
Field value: **35** mph
